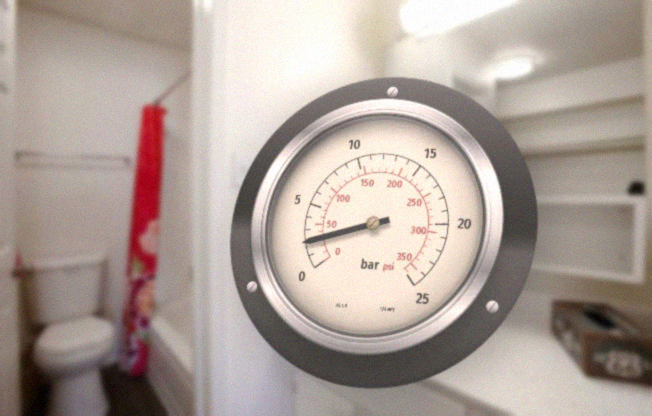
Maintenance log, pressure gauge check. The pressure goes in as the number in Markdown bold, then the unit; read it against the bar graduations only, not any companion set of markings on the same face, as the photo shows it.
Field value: **2** bar
